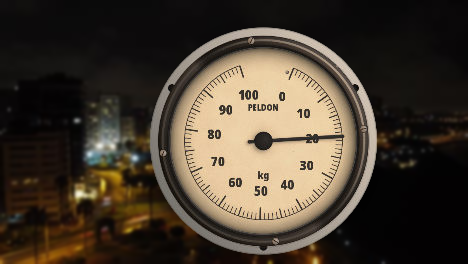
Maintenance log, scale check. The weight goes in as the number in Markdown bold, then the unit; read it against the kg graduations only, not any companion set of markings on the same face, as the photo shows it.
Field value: **20** kg
